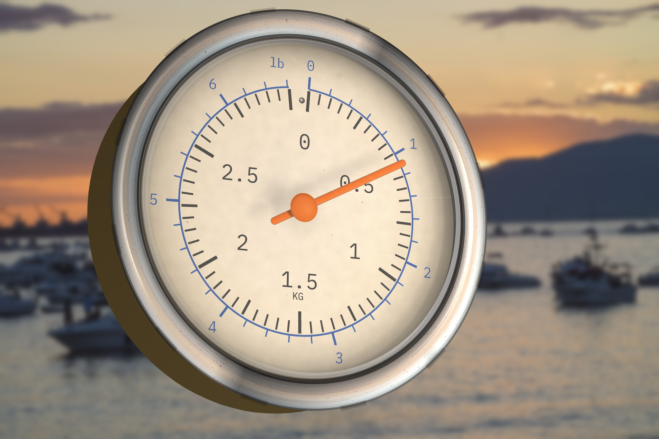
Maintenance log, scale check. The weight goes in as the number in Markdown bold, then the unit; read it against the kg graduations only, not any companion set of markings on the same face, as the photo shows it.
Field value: **0.5** kg
